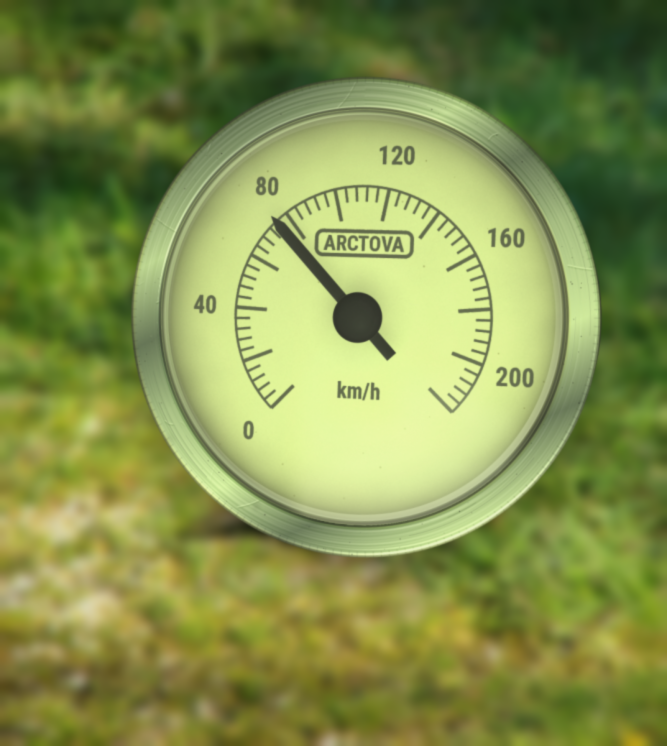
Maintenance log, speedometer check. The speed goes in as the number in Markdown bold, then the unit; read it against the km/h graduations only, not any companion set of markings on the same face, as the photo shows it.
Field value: **76** km/h
